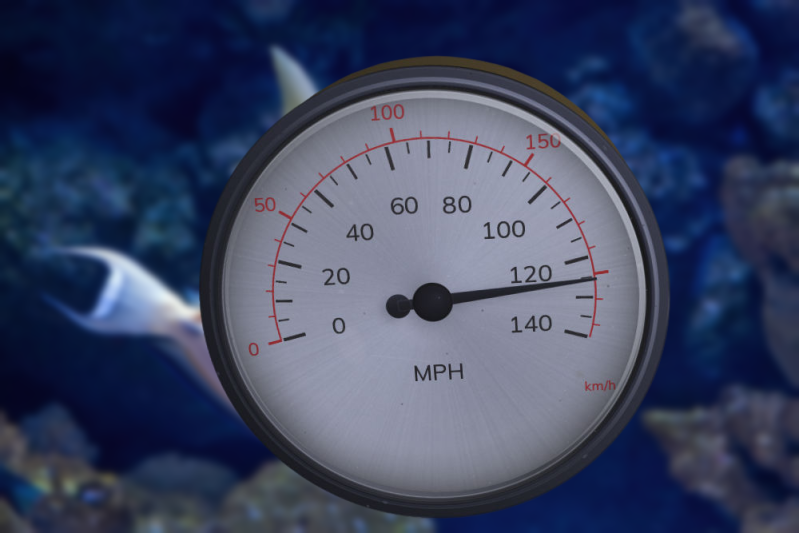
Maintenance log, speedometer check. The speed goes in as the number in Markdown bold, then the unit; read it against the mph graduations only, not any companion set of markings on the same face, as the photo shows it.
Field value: **125** mph
